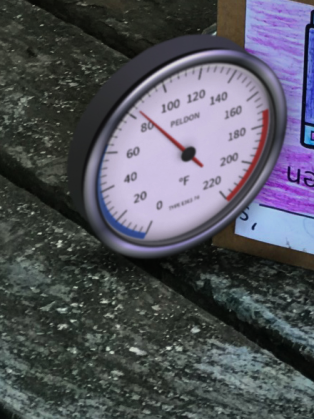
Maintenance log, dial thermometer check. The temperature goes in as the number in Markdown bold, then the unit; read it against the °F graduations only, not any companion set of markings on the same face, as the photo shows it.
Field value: **84** °F
